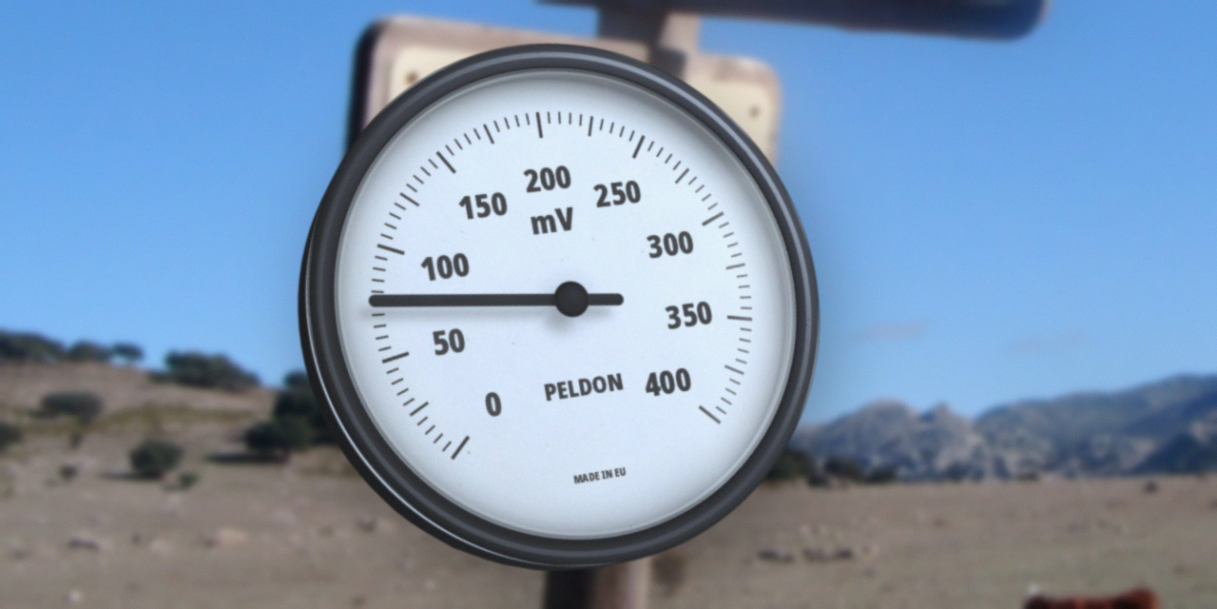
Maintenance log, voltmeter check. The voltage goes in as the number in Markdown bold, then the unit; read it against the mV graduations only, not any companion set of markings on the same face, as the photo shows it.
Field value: **75** mV
